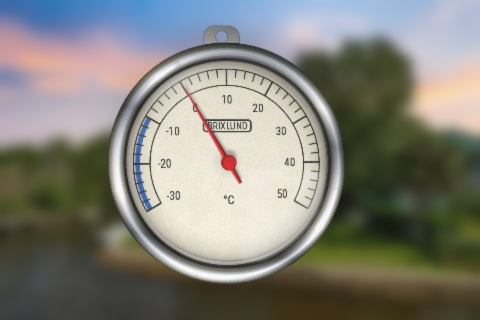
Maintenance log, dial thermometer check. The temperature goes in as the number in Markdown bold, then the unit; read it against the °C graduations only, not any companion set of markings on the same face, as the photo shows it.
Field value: **0** °C
